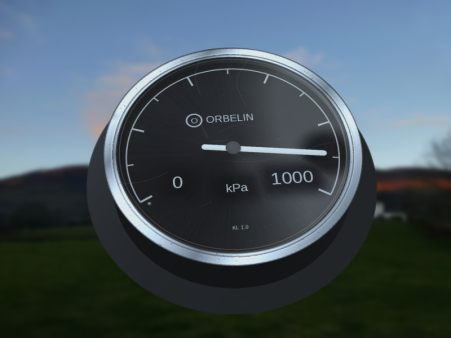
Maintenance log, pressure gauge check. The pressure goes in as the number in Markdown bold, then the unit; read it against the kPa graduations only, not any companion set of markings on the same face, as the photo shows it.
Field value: **900** kPa
